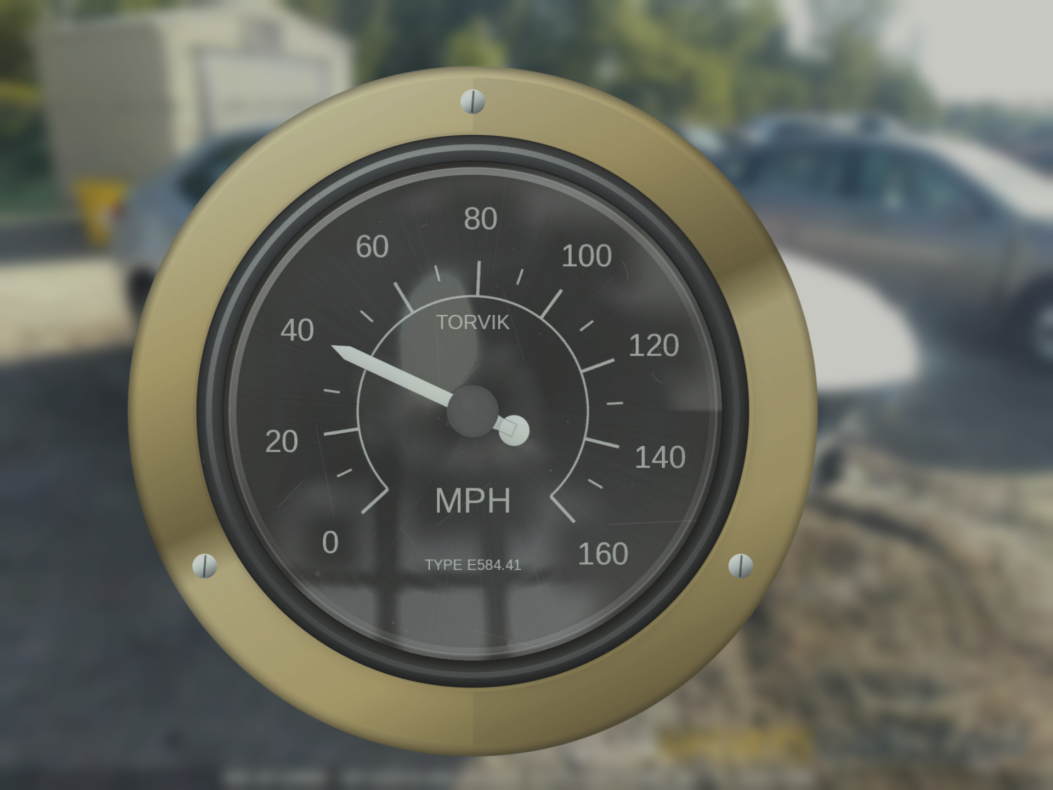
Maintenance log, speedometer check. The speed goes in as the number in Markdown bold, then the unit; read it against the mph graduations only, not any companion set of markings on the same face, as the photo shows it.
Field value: **40** mph
